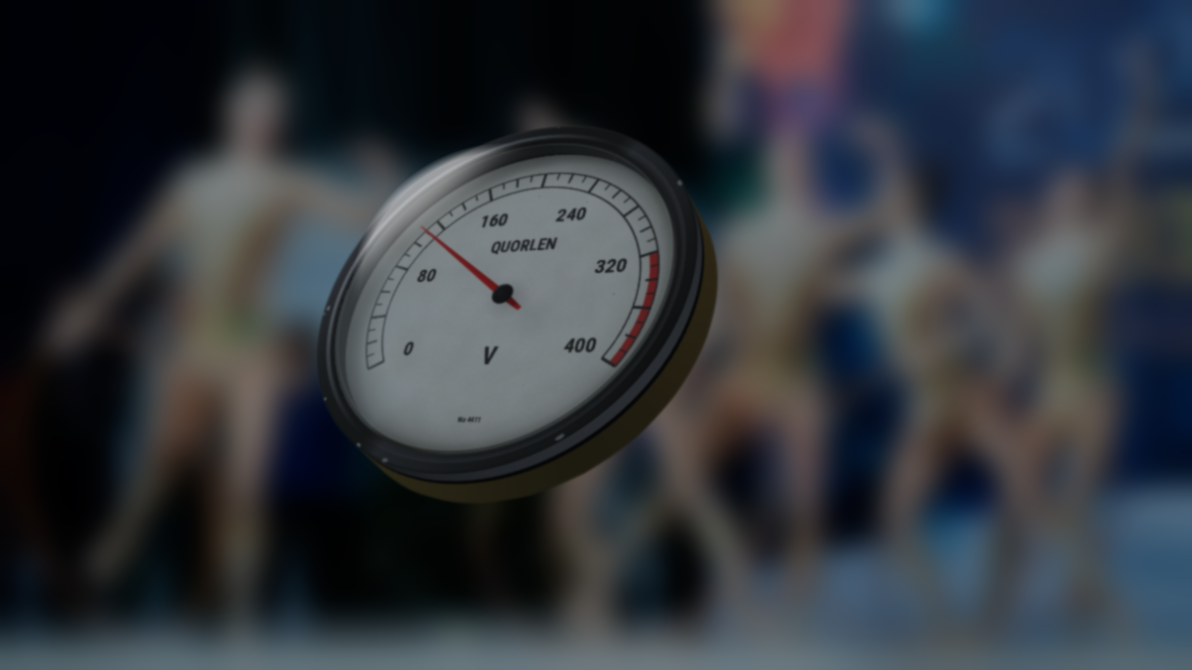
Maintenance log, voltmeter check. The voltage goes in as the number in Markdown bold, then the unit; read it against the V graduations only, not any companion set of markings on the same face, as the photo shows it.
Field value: **110** V
